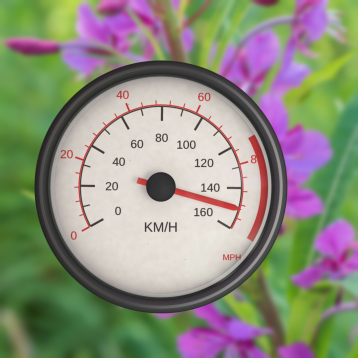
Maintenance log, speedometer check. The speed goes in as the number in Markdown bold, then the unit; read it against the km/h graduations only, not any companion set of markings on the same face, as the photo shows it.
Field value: **150** km/h
